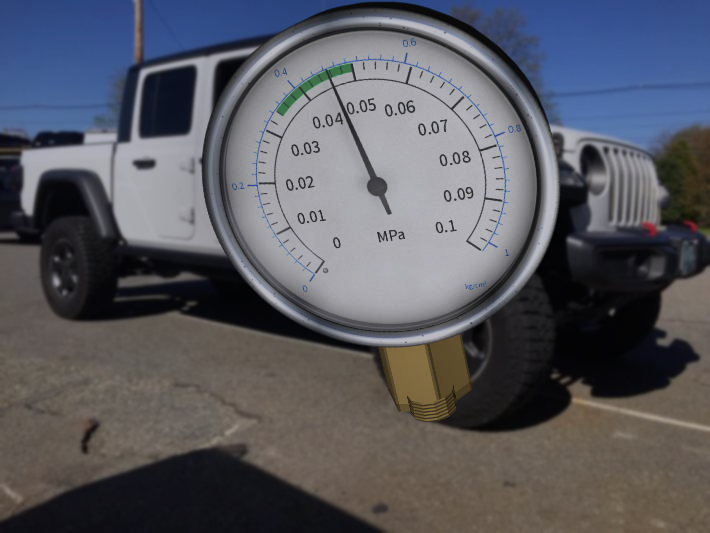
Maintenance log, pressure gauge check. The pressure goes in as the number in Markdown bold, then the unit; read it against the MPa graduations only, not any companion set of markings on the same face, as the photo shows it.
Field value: **0.046** MPa
